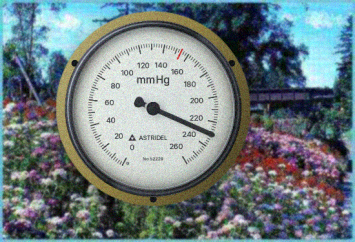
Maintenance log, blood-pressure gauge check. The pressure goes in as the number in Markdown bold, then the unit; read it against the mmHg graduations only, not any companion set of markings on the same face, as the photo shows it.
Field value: **230** mmHg
